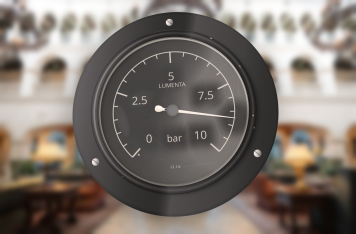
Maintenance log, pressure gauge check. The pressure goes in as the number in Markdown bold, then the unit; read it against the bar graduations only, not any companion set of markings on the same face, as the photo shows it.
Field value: **8.75** bar
